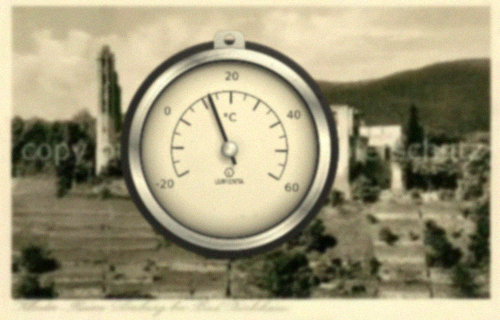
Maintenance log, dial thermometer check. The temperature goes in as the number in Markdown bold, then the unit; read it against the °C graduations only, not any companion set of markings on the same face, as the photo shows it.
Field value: **12.5** °C
